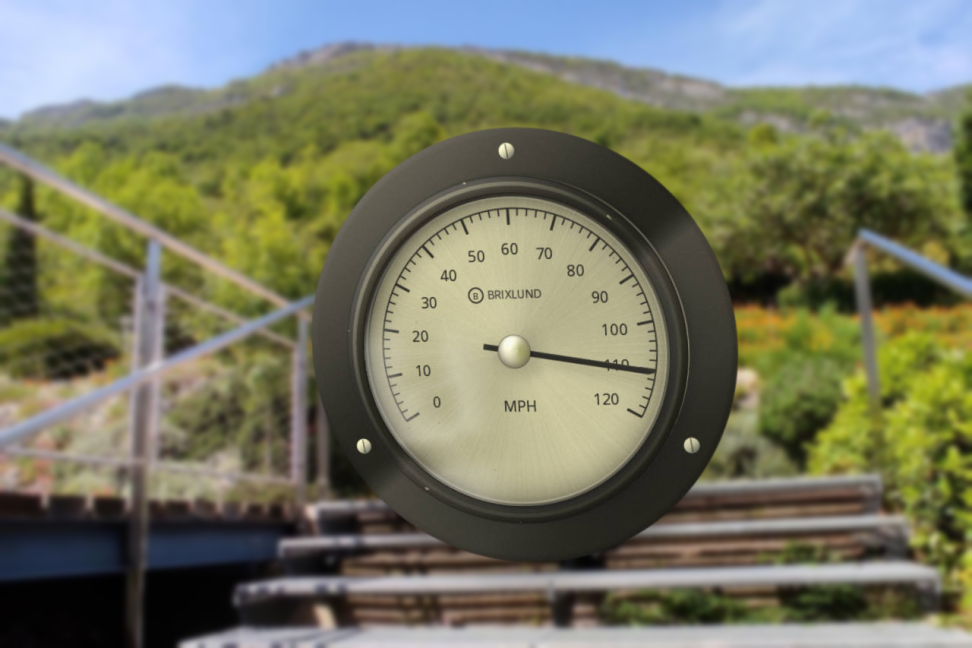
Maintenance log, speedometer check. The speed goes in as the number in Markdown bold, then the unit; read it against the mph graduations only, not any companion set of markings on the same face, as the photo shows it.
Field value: **110** mph
